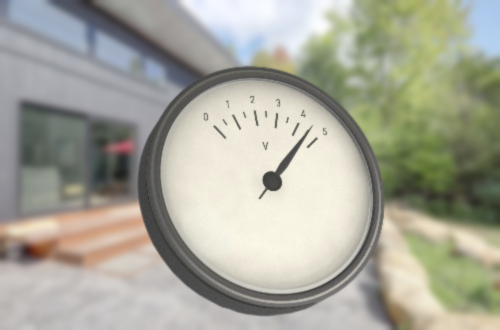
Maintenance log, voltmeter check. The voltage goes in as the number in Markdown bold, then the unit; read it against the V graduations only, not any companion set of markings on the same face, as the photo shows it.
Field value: **4.5** V
